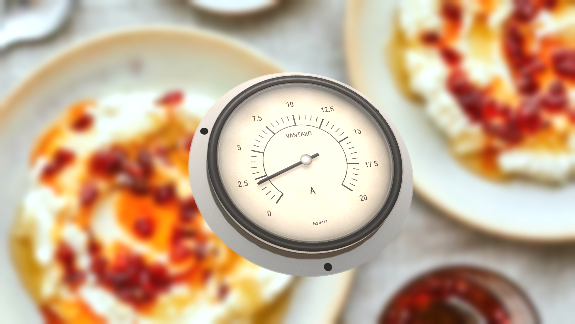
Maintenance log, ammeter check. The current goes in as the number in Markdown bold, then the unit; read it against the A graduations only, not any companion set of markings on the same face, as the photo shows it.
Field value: **2** A
